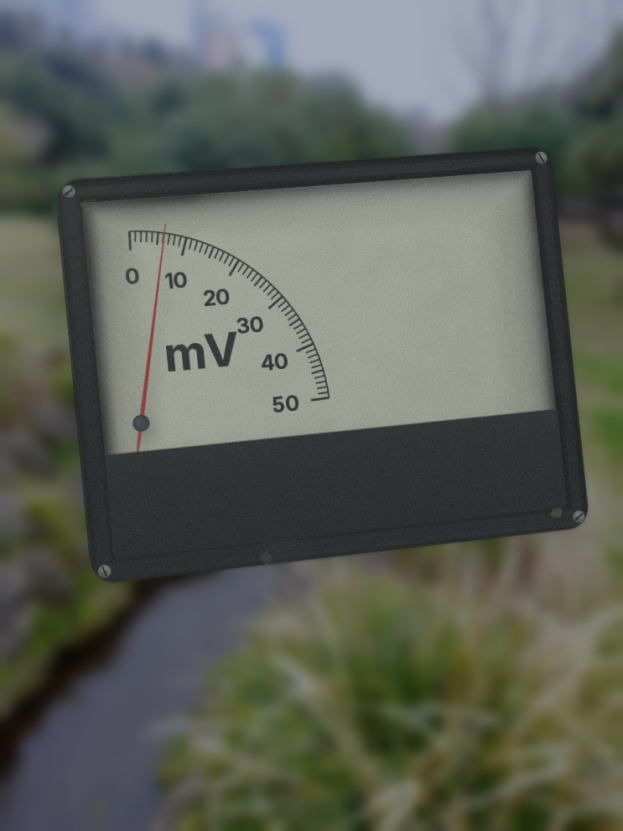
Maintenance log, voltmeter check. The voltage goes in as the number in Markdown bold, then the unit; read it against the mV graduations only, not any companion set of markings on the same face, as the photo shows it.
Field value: **6** mV
